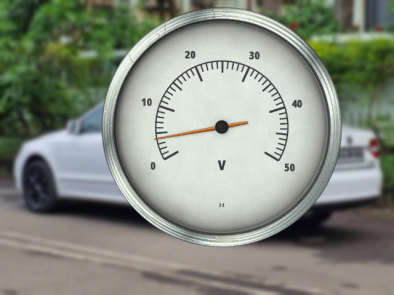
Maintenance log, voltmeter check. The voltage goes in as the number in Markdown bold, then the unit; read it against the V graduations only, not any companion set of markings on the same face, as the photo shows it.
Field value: **4** V
